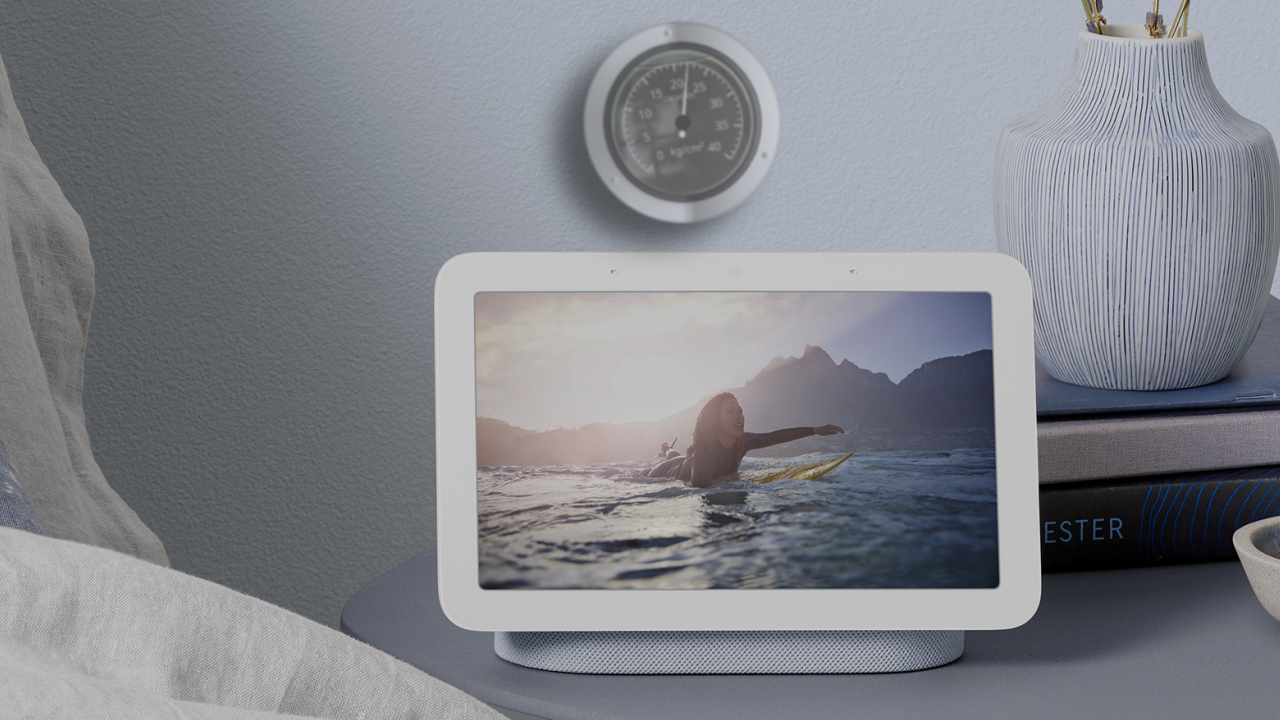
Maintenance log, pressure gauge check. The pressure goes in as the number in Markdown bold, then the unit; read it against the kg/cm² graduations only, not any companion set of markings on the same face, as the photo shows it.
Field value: **22** kg/cm²
